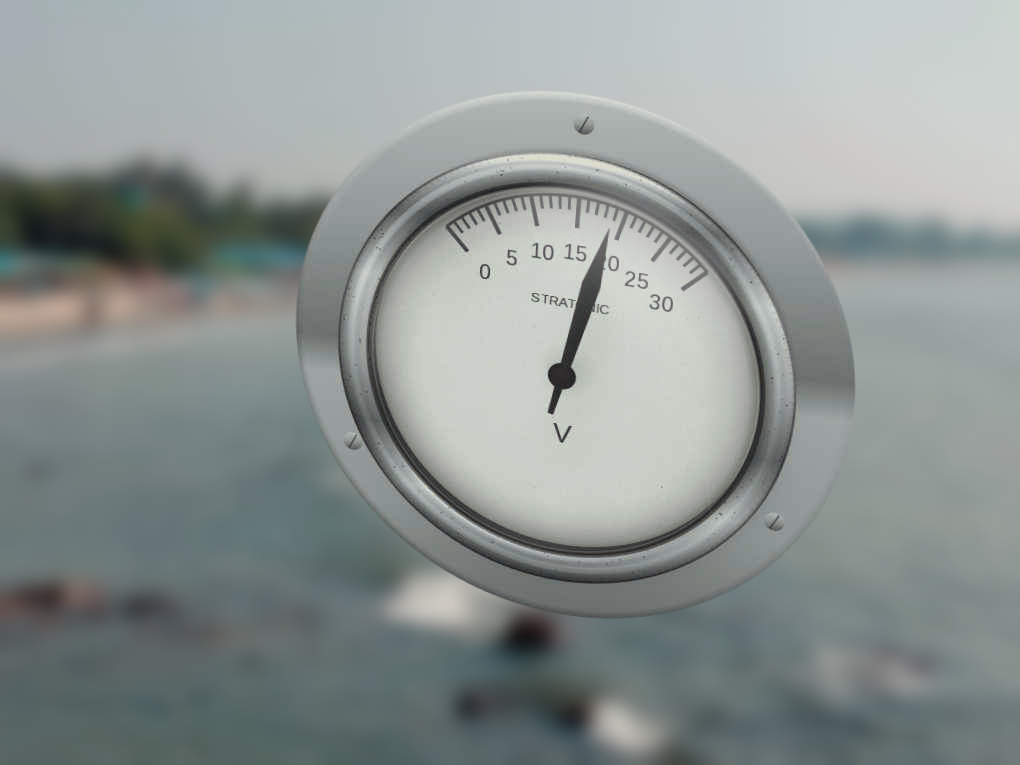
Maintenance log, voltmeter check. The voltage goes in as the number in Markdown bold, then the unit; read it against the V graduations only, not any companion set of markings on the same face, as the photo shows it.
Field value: **19** V
